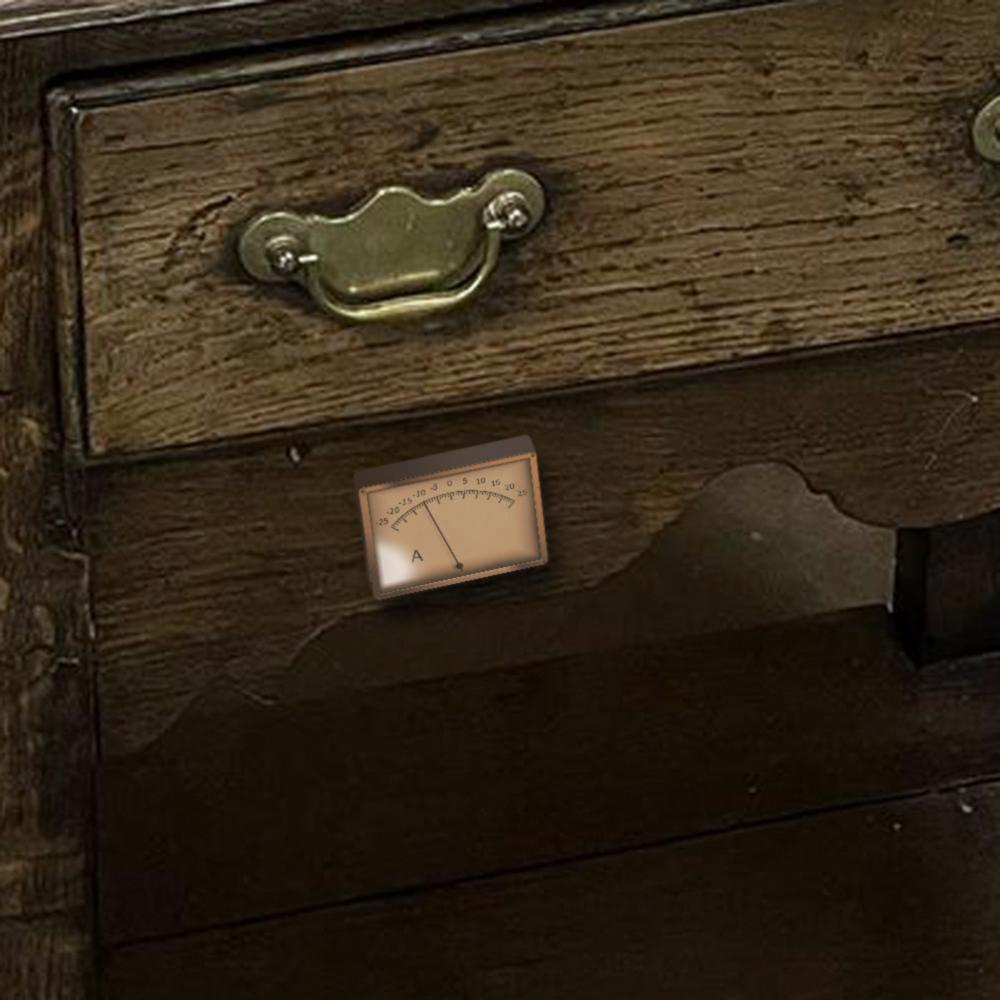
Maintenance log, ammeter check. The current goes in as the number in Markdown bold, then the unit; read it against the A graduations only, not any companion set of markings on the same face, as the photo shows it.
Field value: **-10** A
